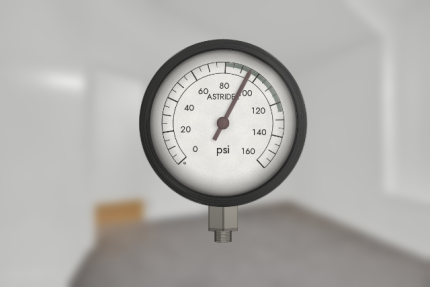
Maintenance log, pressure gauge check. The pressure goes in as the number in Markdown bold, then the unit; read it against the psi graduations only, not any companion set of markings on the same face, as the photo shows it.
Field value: **95** psi
